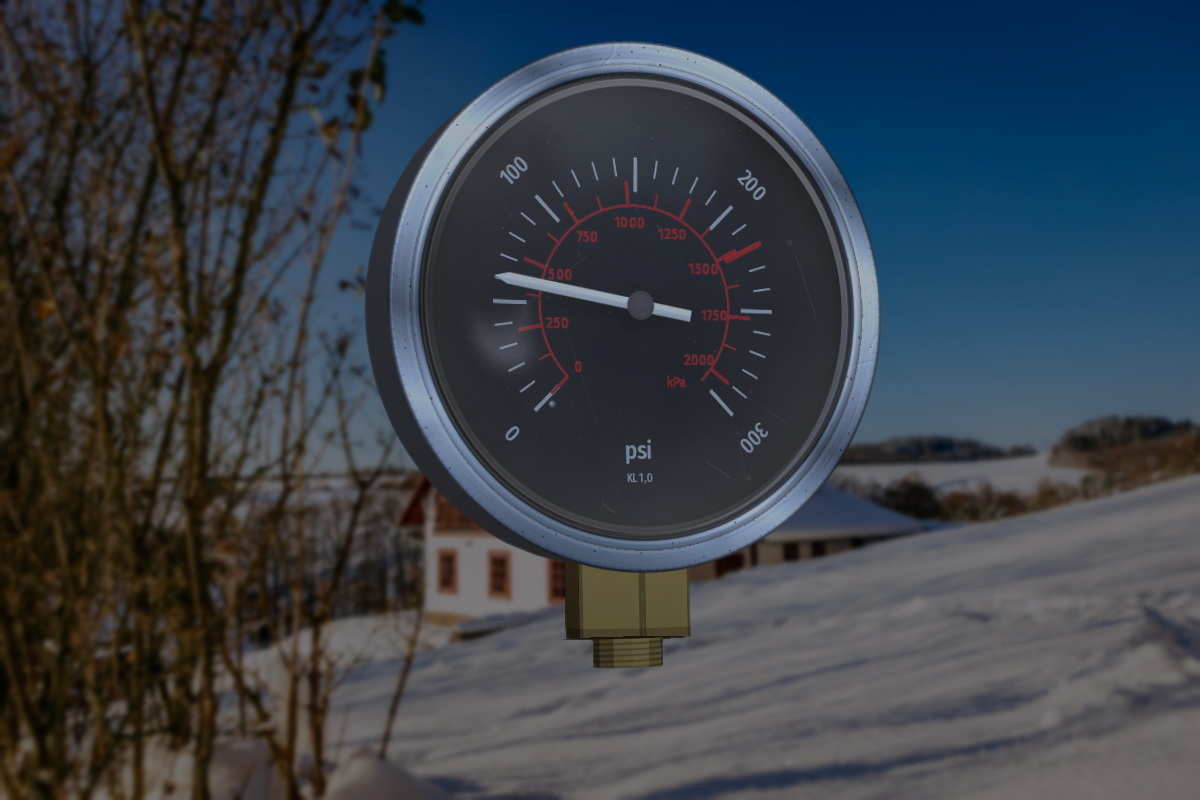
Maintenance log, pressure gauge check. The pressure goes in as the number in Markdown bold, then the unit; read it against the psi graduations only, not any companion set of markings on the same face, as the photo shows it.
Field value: **60** psi
